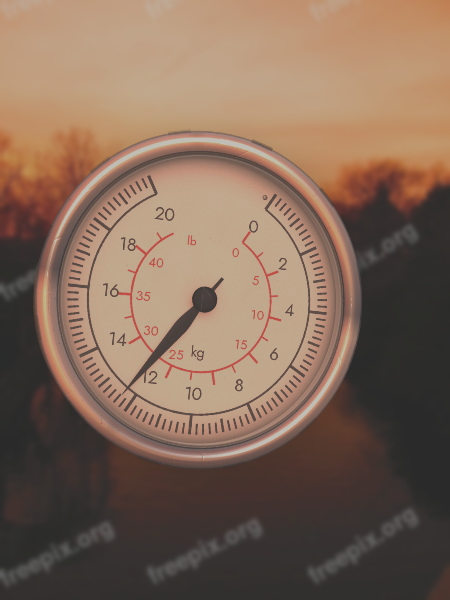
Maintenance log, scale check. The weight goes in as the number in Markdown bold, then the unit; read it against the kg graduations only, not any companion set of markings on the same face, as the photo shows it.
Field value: **12.4** kg
